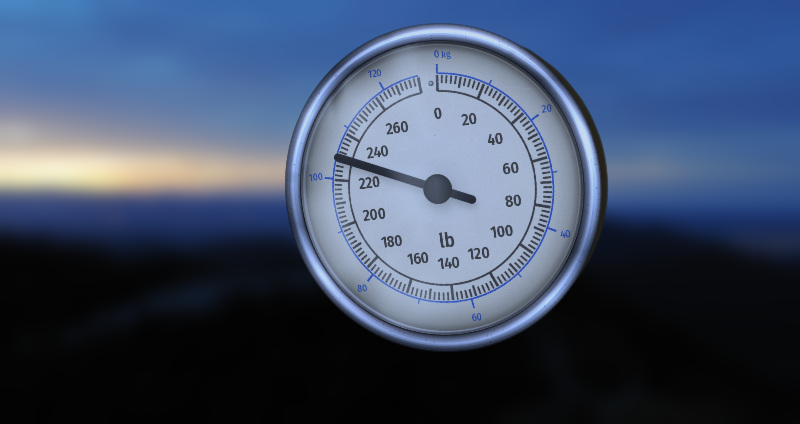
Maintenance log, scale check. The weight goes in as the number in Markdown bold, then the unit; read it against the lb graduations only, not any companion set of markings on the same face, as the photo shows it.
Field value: **230** lb
